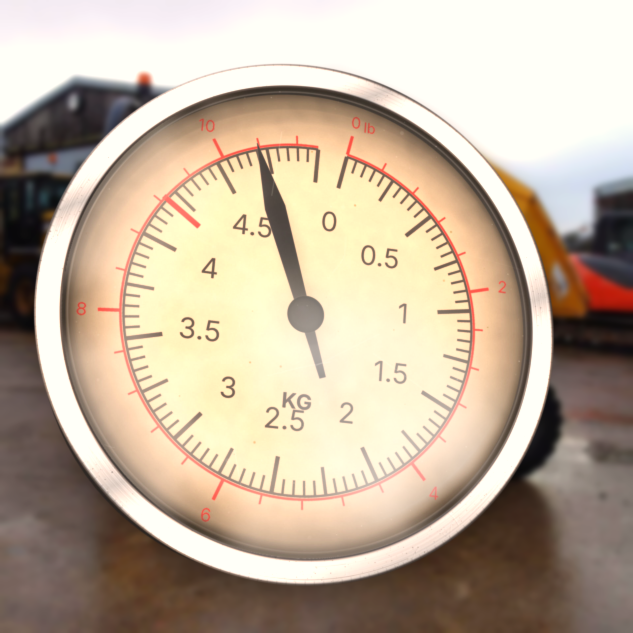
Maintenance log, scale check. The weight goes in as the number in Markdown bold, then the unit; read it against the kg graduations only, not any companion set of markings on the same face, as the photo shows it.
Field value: **4.7** kg
